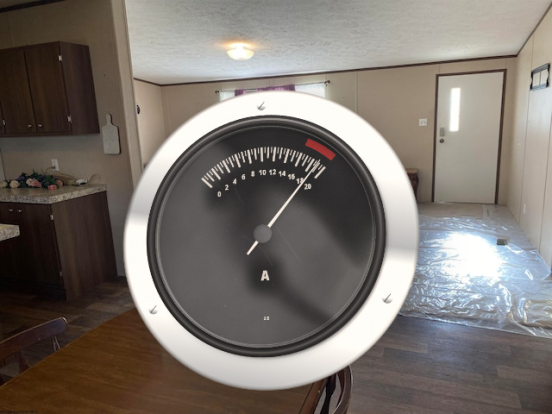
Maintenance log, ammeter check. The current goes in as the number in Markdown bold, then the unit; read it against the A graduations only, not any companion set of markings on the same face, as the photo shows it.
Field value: **19** A
